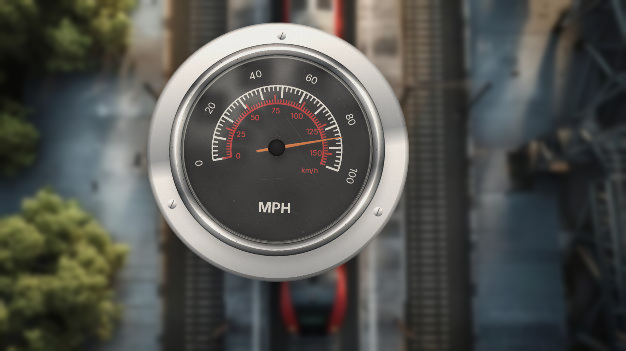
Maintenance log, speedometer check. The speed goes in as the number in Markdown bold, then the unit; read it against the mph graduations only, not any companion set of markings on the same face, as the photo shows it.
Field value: **86** mph
